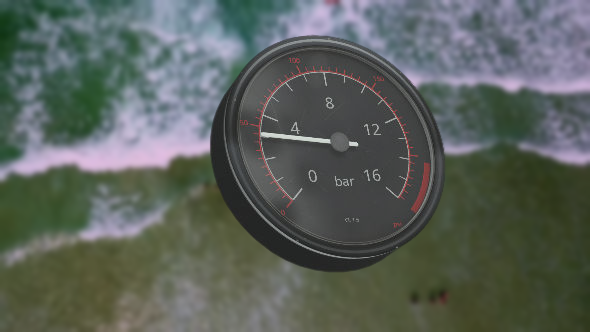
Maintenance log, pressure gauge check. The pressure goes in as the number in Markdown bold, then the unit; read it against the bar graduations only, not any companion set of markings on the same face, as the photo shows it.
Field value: **3** bar
